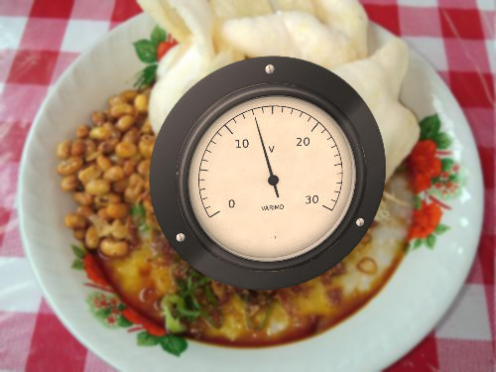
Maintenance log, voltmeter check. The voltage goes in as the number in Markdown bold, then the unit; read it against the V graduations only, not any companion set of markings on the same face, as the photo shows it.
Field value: **13** V
